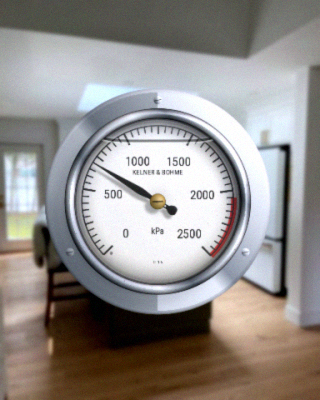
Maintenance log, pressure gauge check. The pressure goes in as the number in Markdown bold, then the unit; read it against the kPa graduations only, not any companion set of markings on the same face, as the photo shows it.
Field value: **700** kPa
